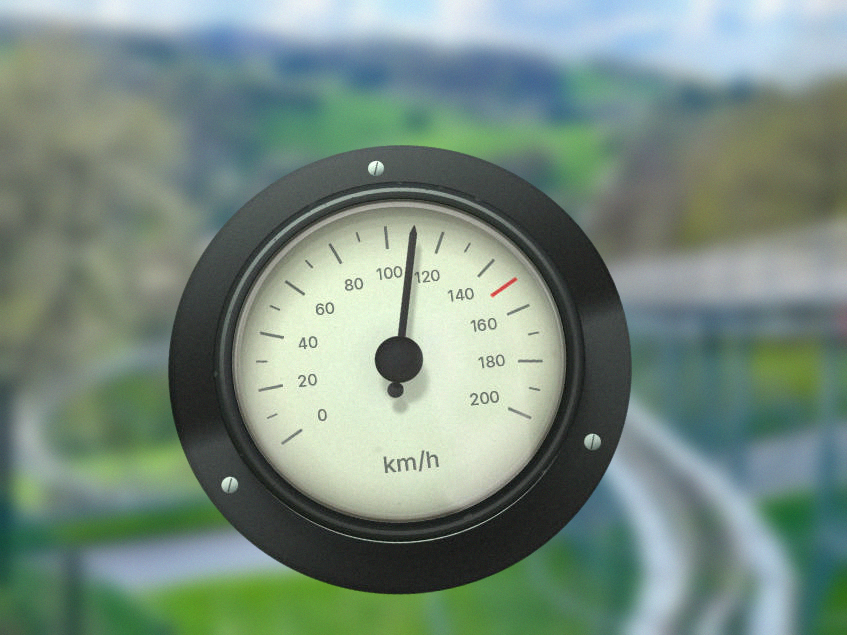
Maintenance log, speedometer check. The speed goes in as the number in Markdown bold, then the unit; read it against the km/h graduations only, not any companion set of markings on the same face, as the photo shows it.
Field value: **110** km/h
